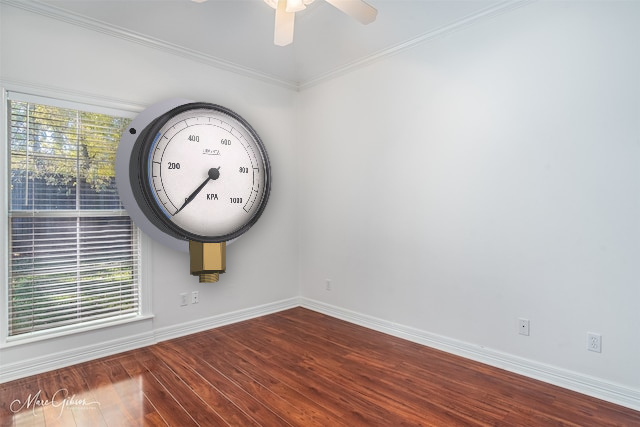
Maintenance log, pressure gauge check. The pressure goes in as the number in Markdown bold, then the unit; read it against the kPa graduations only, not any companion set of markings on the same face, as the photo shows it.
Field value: **0** kPa
